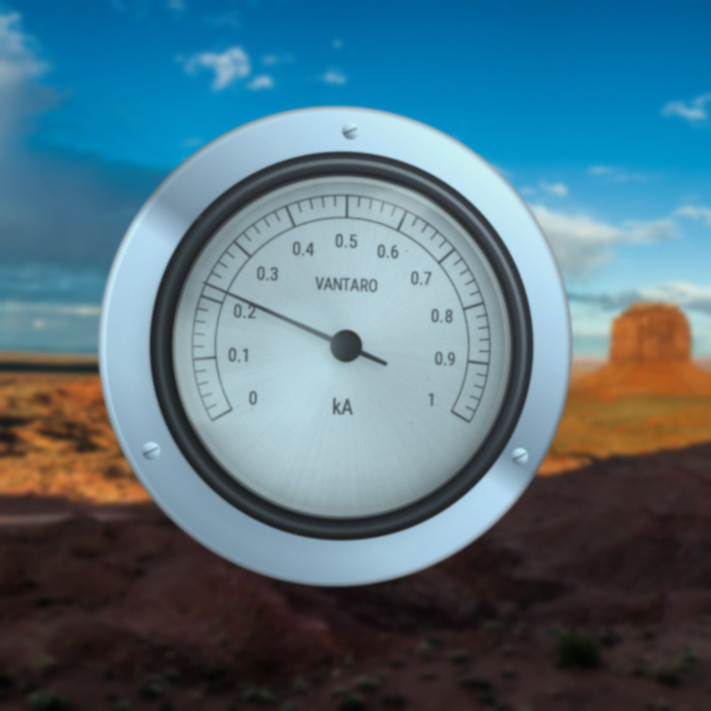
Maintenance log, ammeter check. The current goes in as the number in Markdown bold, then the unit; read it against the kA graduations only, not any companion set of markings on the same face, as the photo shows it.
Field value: **0.22** kA
